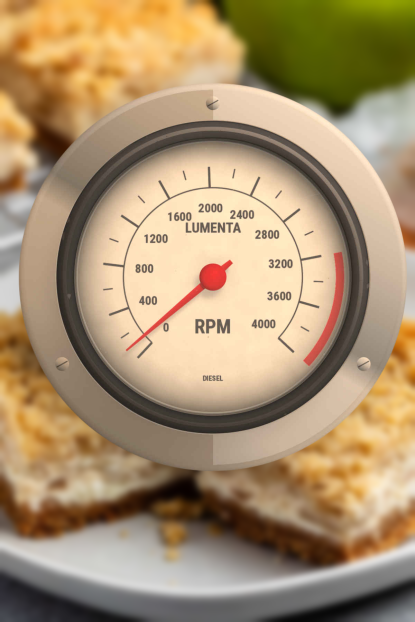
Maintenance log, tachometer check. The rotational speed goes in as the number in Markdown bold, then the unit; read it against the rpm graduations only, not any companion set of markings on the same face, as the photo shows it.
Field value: **100** rpm
